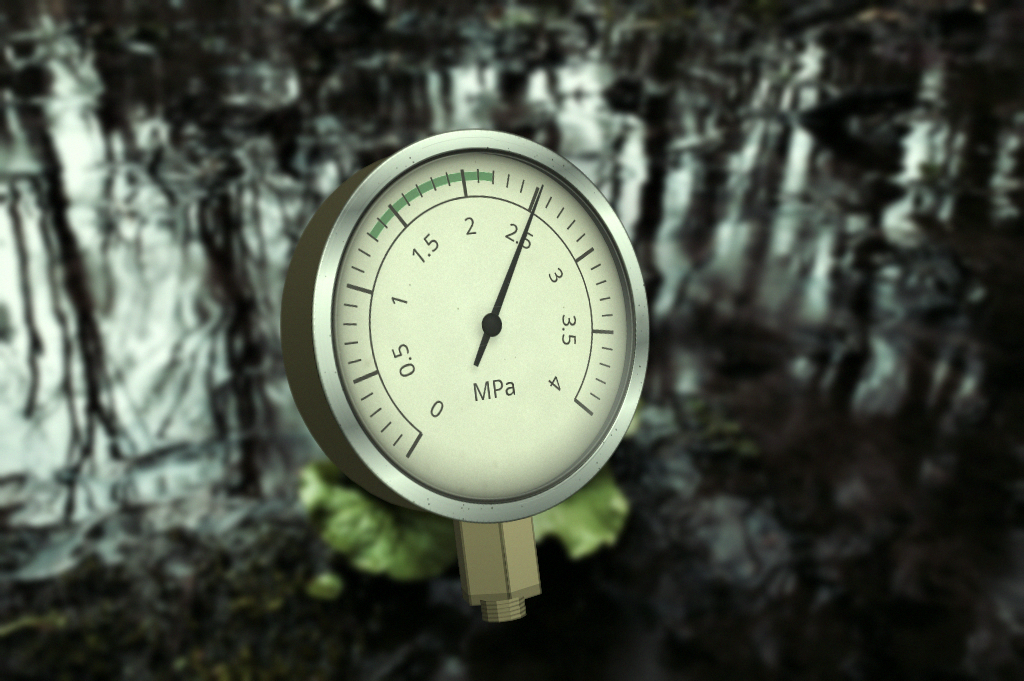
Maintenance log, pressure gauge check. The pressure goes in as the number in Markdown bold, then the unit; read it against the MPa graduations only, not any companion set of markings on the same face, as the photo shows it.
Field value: **2.5** MPa
